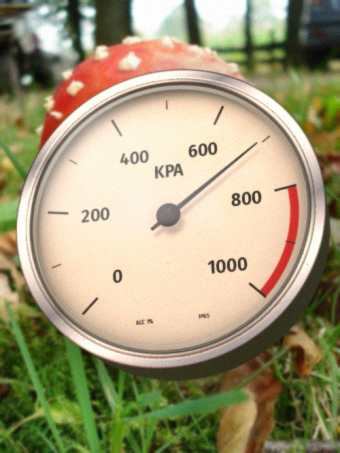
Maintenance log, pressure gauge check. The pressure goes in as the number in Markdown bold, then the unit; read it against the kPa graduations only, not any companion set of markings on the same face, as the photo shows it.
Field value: **700** kPa
